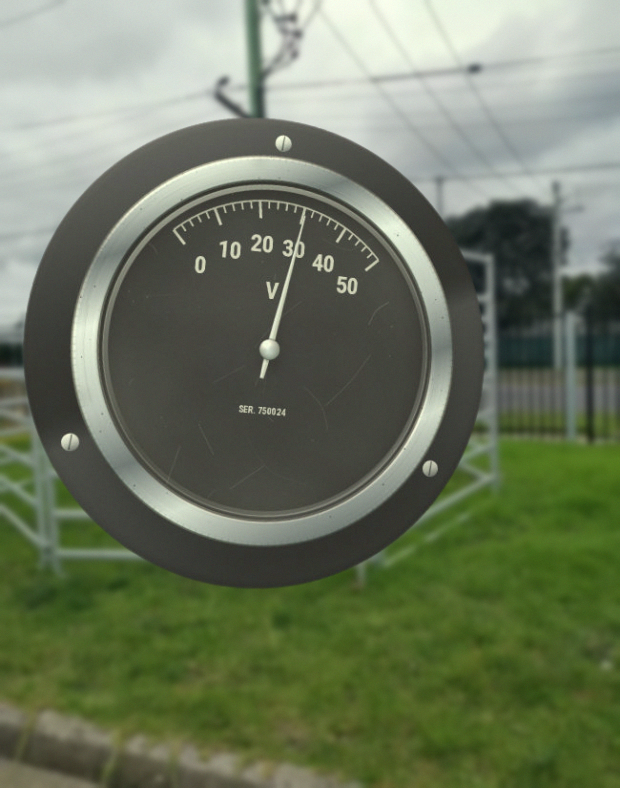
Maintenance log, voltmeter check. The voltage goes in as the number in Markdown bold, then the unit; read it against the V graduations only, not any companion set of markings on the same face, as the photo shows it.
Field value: **30** V
